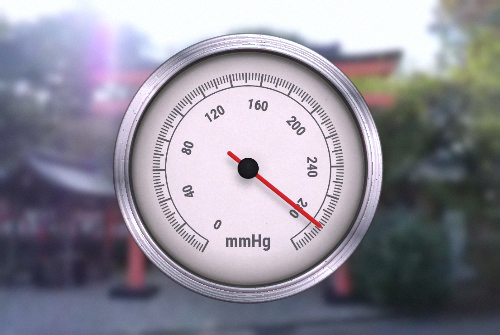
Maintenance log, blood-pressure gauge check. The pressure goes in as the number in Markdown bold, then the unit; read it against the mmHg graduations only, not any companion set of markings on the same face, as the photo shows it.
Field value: **280** mmHg
